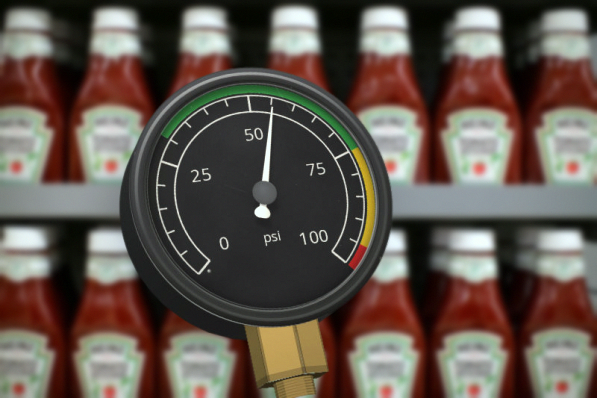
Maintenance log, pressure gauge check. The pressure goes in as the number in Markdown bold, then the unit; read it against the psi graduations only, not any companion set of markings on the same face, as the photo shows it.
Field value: **55** psi
